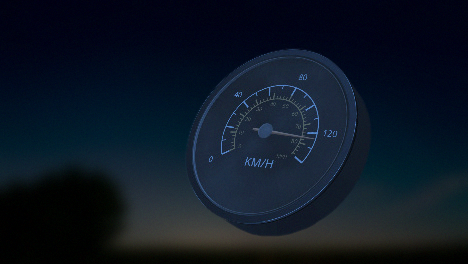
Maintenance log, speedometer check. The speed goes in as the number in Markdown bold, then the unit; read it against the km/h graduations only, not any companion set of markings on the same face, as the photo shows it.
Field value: **125** km/h
